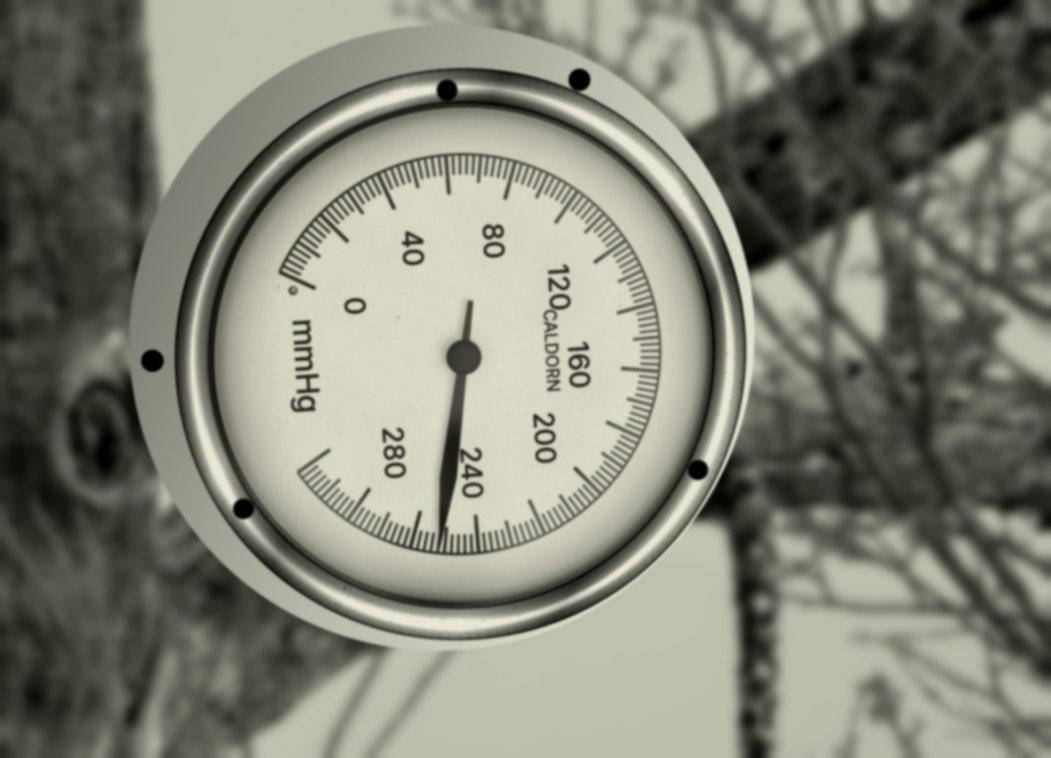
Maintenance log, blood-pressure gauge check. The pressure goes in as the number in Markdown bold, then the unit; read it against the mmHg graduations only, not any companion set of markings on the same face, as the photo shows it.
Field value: **252** mmHg
